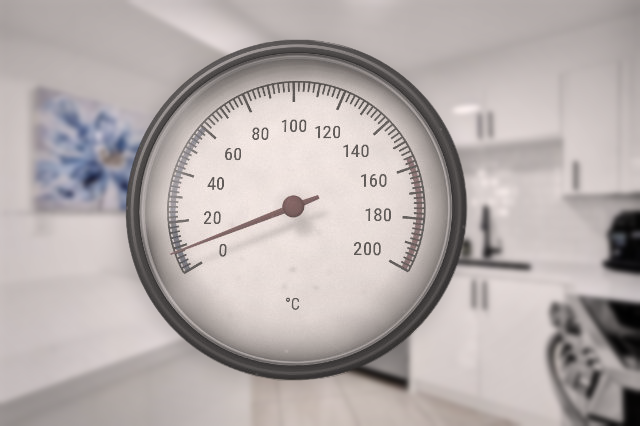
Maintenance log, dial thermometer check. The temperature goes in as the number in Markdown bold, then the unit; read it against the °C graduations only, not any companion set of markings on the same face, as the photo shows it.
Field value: **8** °C
